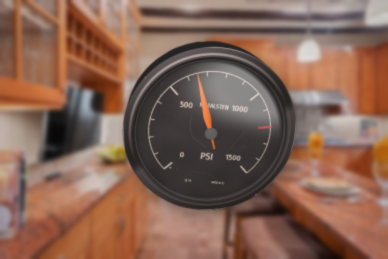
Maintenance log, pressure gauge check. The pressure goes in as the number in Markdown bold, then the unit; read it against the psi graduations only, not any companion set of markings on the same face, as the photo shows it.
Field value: **650** psi
